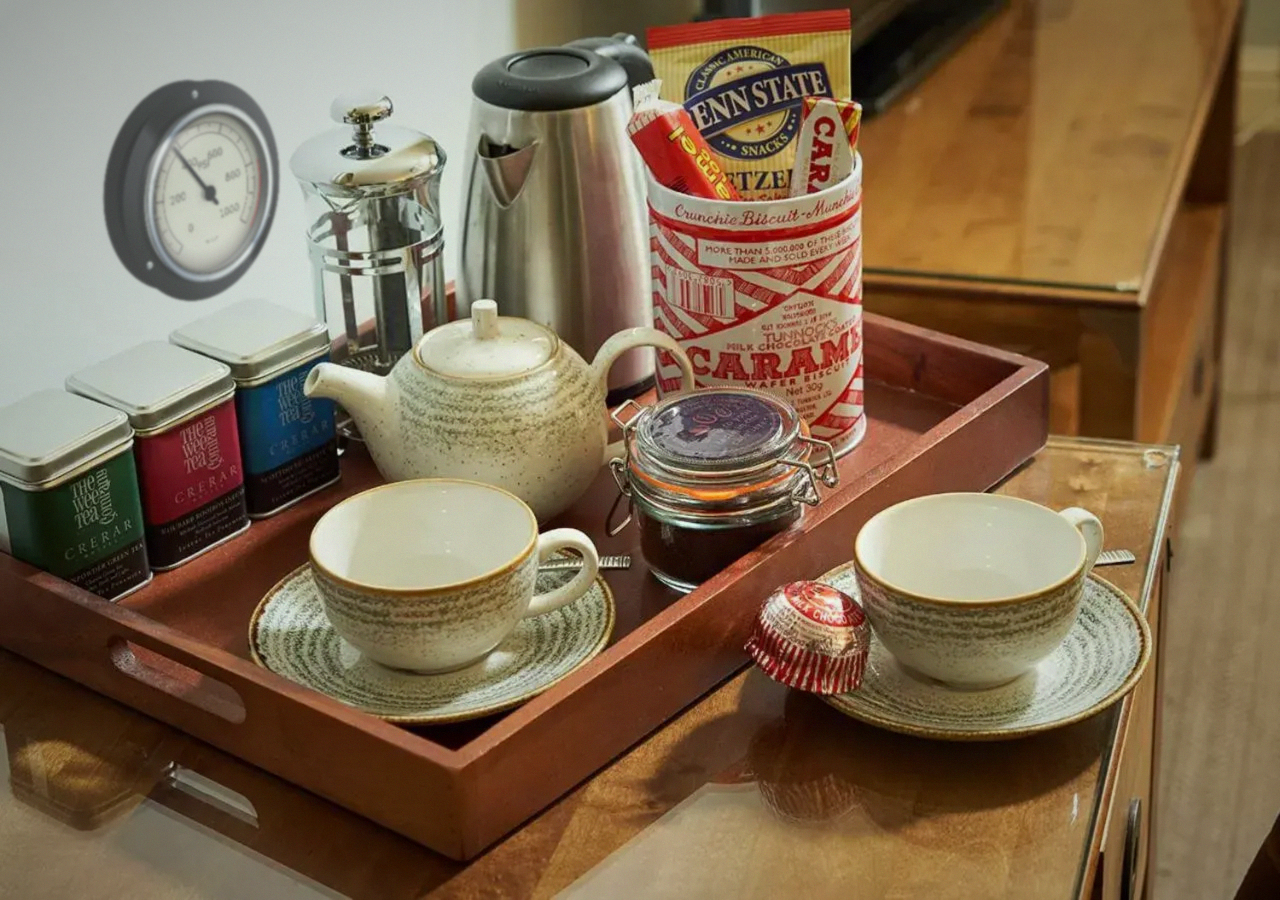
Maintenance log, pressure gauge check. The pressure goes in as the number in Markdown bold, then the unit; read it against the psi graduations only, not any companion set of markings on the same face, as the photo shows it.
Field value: **375** psi
